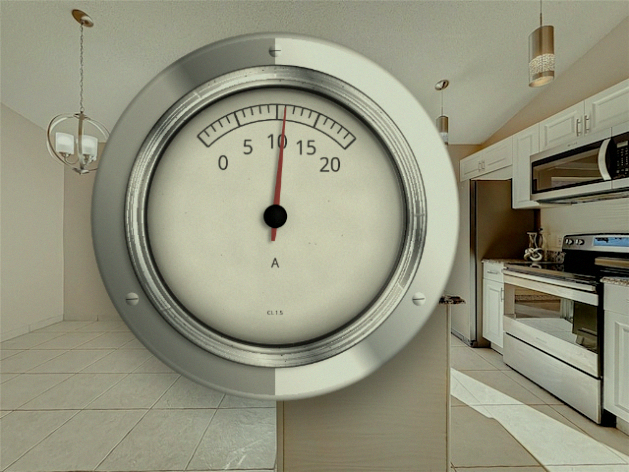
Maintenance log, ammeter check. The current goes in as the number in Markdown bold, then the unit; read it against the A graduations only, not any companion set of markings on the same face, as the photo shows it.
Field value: **11** A
